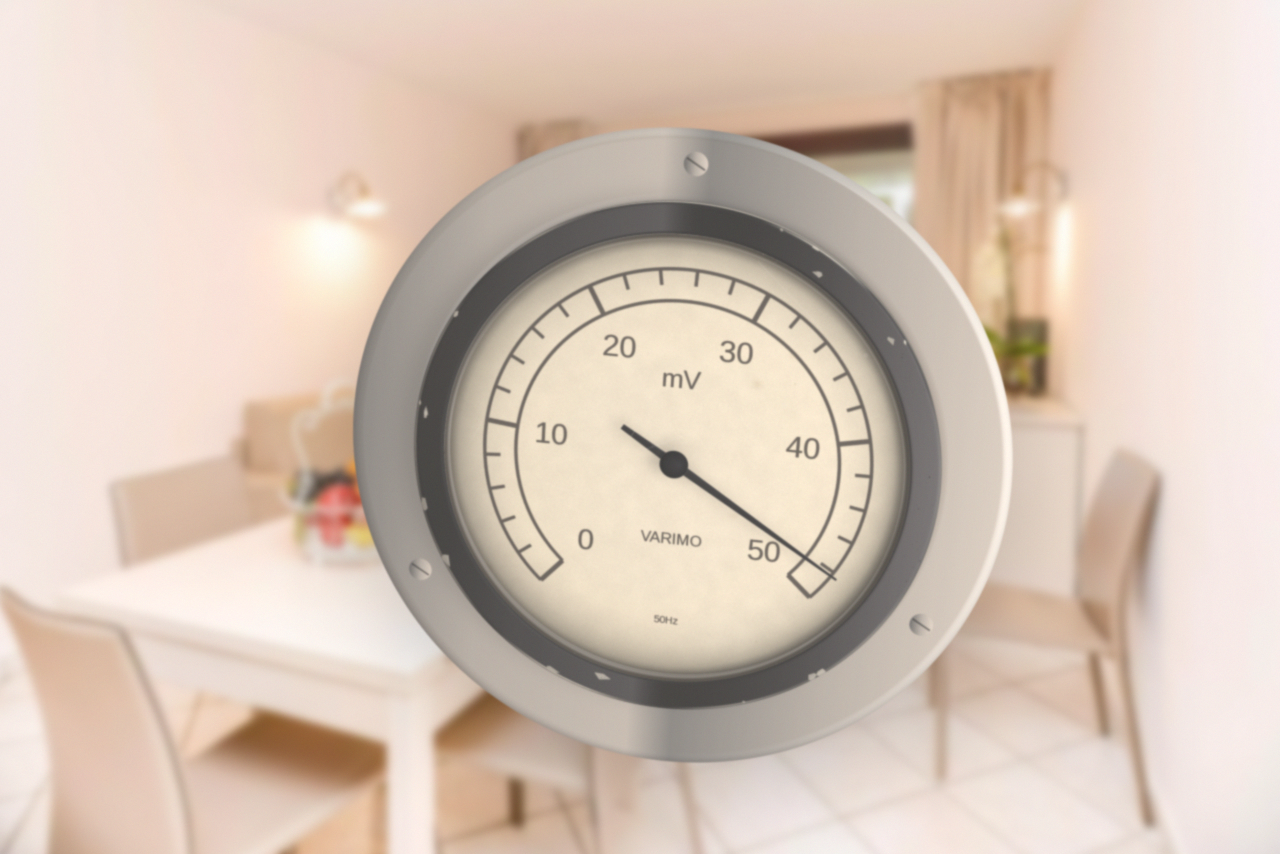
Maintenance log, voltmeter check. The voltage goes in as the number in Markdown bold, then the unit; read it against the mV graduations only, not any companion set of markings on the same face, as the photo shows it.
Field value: **48** mV
